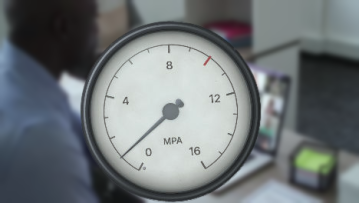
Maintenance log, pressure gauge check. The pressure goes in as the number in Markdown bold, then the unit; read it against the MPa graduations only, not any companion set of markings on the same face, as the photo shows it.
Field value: **1** MPa
